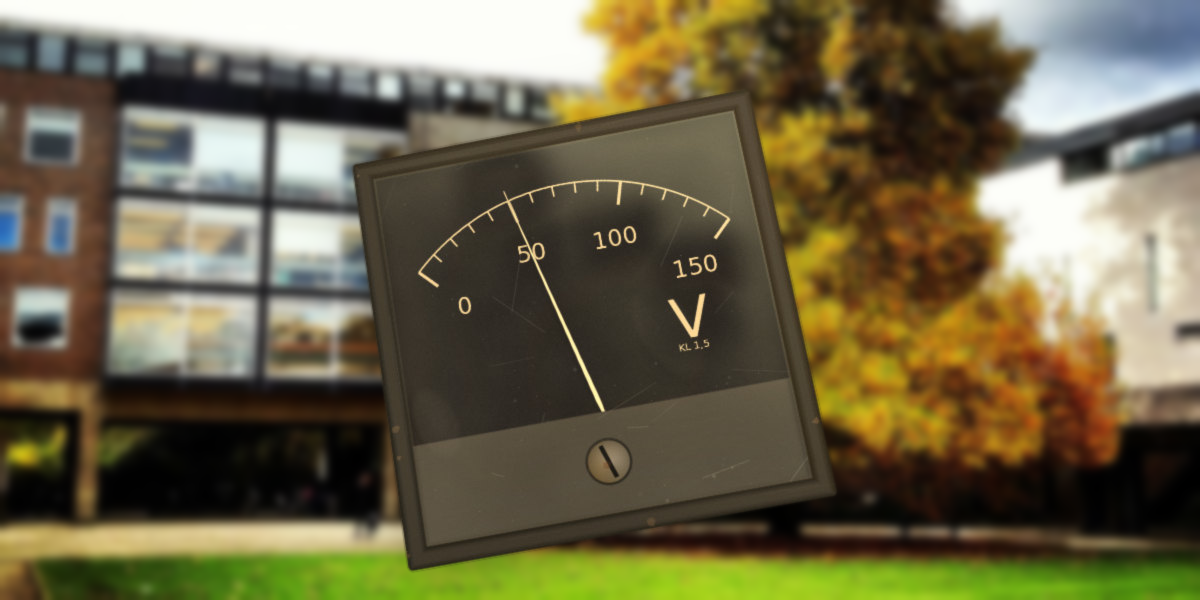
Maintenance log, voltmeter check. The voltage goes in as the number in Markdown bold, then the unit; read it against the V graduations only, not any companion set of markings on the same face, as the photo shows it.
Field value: **50** V
